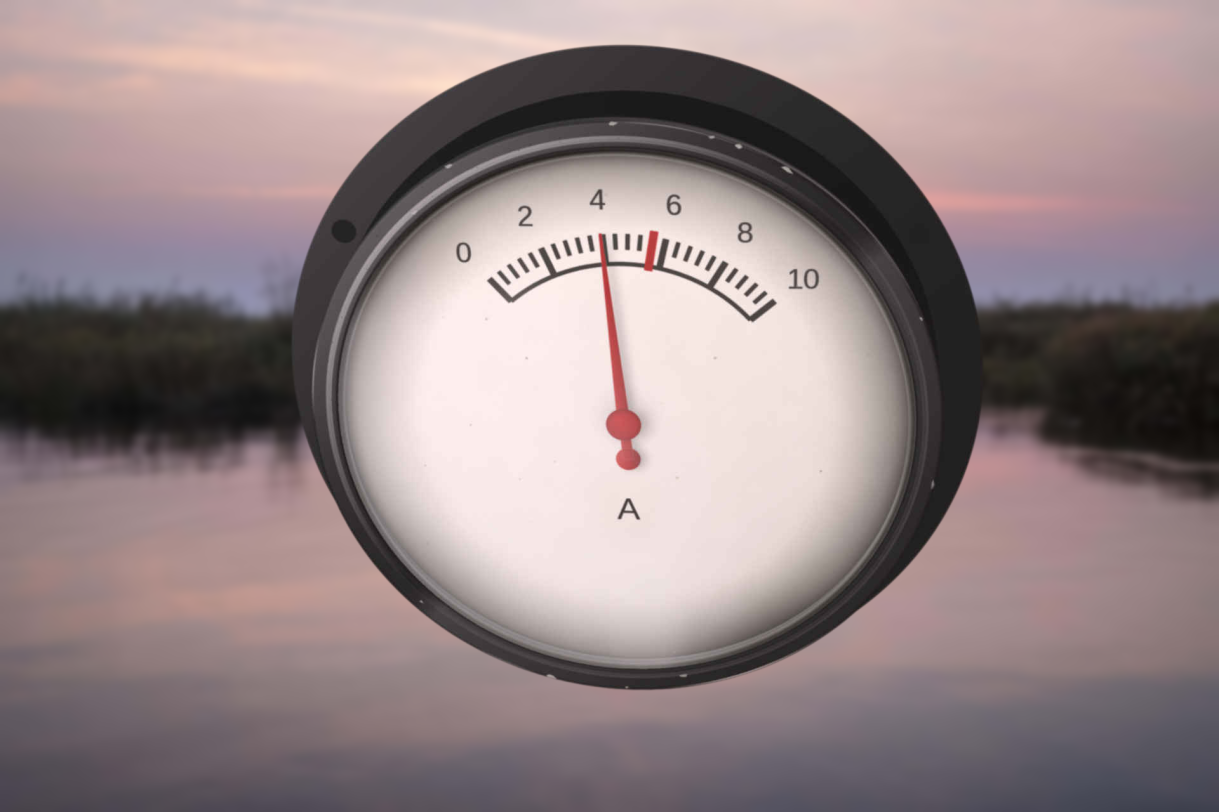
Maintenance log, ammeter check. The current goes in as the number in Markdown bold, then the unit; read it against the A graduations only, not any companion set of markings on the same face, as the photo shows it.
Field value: **4** A
